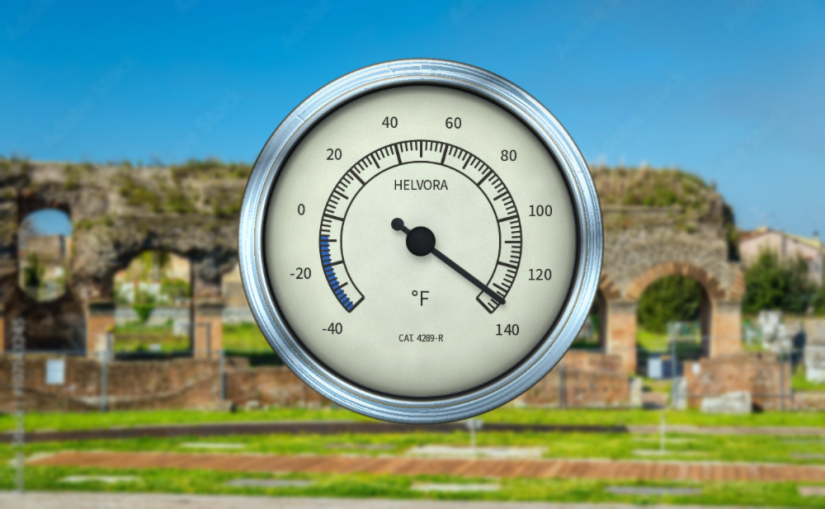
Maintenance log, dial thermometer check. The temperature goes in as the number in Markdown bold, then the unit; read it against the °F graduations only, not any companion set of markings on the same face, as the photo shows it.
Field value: **134** °F
